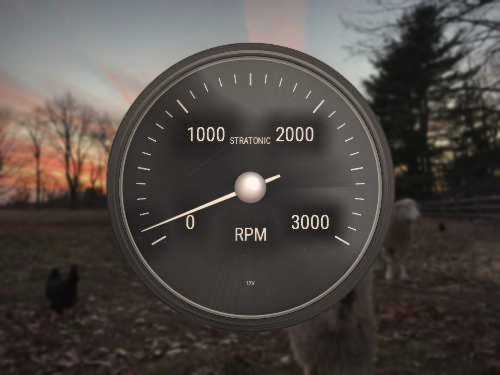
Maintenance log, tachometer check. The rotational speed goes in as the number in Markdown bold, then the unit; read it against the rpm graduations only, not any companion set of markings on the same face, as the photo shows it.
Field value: **100** rpm
